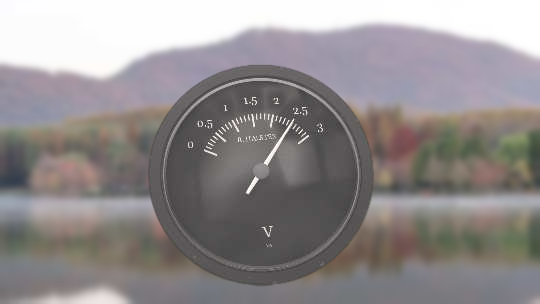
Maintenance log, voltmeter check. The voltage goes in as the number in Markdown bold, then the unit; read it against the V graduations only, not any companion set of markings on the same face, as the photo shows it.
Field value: **2.5** V
